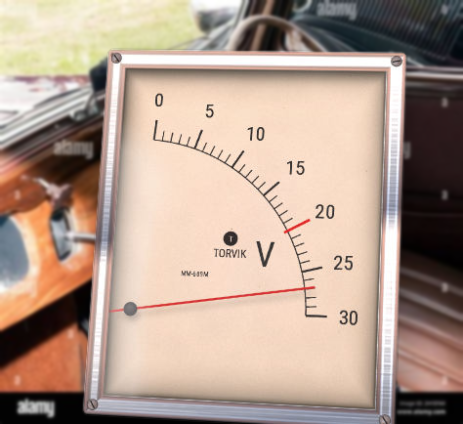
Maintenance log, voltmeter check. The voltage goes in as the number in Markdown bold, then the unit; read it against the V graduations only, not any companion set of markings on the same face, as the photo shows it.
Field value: **27** V
